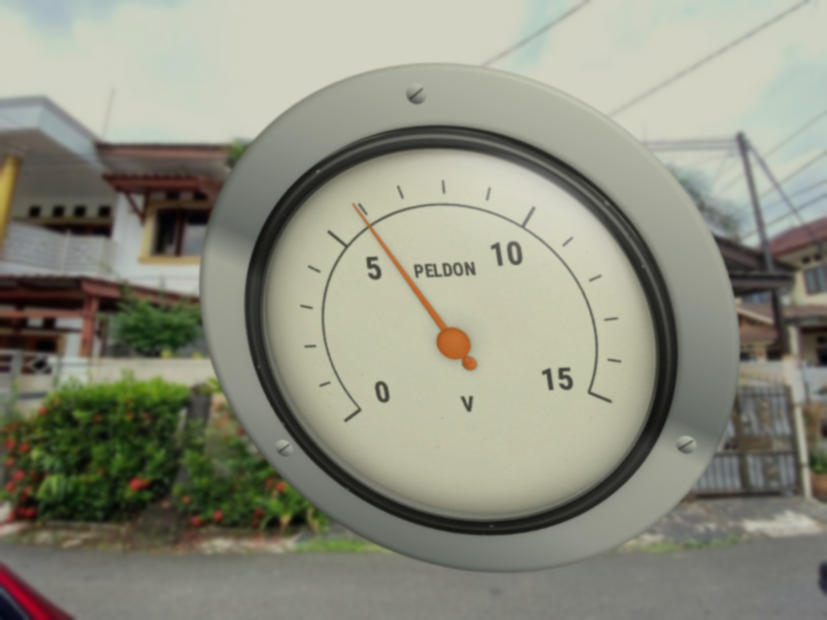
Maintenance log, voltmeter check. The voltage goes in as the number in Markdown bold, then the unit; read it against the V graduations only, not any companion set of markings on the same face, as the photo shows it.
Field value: **6** V
